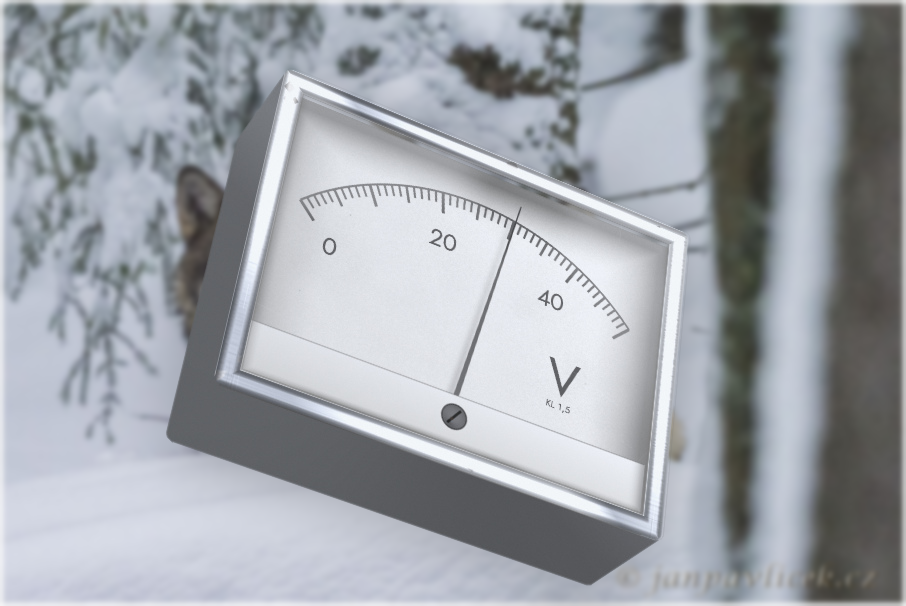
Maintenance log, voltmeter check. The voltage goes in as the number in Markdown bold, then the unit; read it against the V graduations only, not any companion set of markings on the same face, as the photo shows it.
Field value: **30** V
